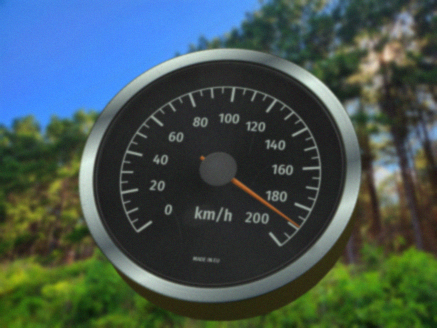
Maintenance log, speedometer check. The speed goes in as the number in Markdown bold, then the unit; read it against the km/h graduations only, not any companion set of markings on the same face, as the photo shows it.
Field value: **190** km/h
